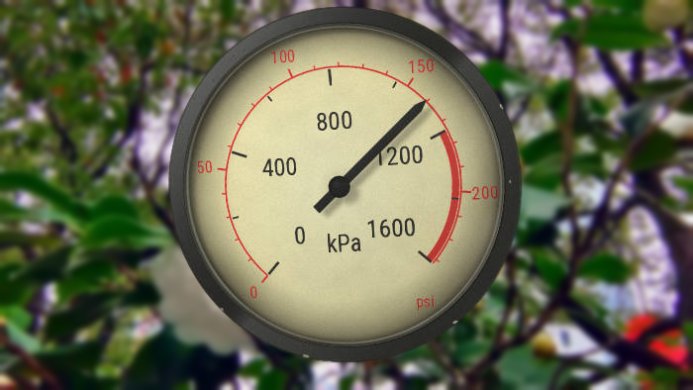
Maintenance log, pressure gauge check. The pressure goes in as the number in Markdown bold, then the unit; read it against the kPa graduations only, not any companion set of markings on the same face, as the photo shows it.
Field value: **1100** kPa
